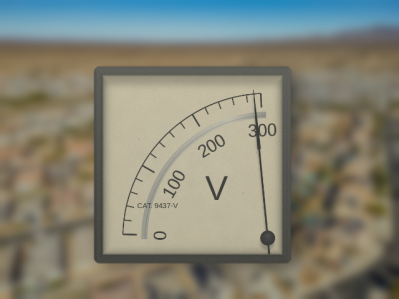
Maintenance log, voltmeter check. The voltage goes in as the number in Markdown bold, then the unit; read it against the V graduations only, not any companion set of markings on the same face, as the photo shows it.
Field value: **290** V
